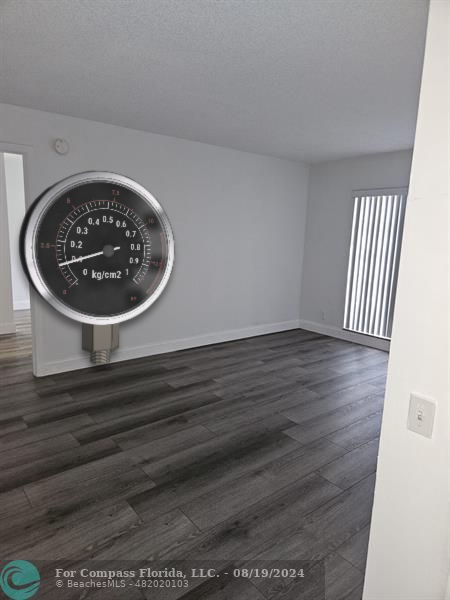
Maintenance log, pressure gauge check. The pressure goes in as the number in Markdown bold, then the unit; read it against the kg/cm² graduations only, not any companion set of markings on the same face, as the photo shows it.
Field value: **0.1** kg/cm²
